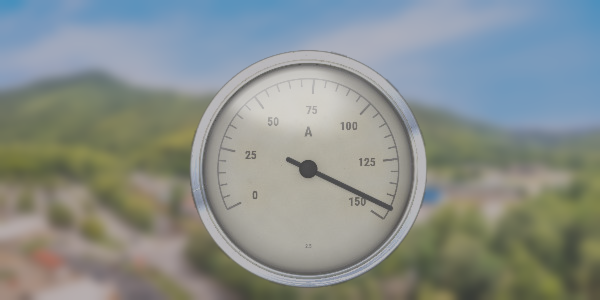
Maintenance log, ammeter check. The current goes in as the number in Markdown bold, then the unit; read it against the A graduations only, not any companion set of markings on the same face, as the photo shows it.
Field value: **145** A
